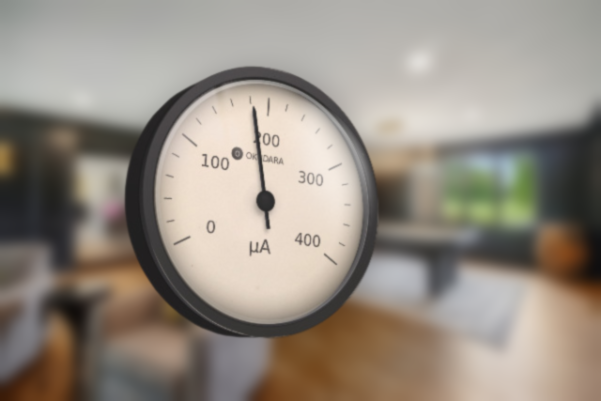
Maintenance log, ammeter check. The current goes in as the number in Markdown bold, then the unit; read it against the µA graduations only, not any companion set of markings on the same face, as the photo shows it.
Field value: **180** µA
